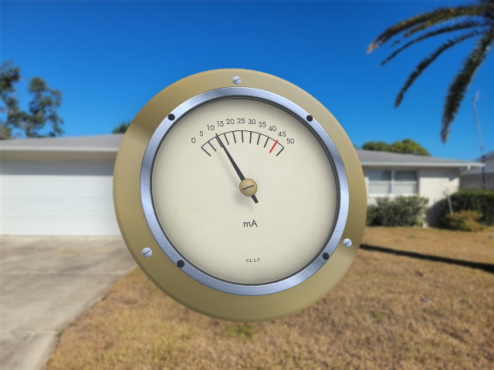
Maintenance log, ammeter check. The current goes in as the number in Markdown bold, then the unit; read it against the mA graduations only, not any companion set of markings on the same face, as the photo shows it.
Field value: **10** mA
